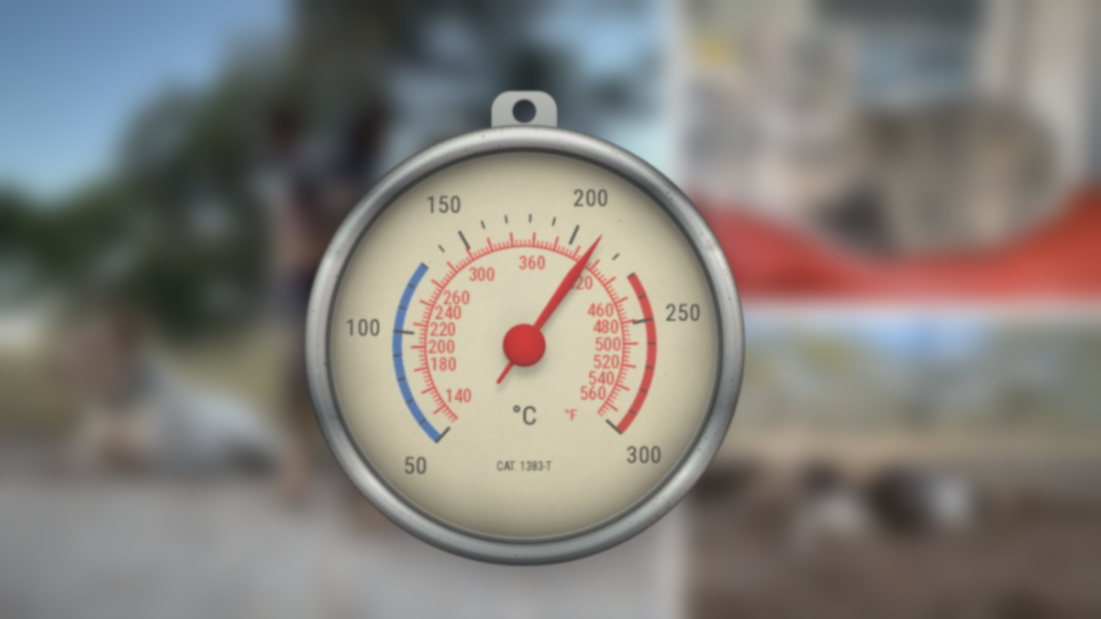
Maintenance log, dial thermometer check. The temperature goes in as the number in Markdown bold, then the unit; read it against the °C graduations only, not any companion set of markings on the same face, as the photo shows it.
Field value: **210** °C
